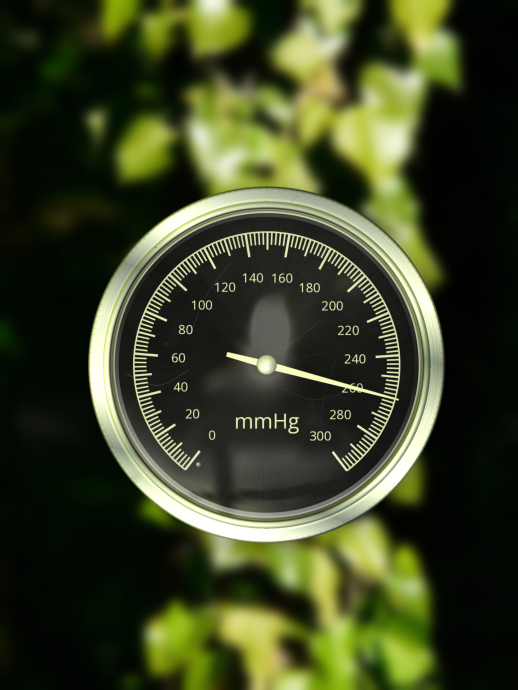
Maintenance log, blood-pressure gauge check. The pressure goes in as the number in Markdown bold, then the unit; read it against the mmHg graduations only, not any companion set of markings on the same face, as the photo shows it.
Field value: **260** mmHg
